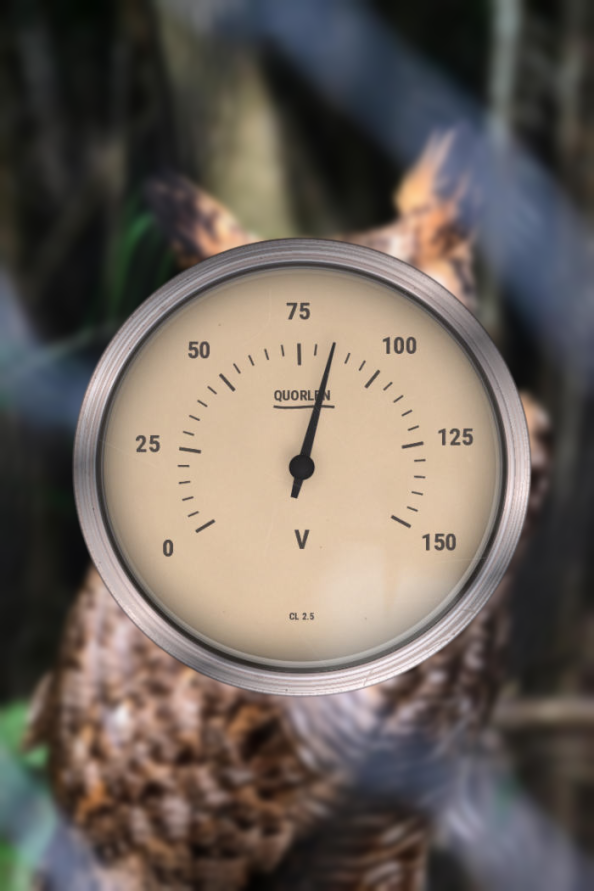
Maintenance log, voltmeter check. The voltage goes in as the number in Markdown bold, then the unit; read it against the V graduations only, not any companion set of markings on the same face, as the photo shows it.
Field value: **85** V
